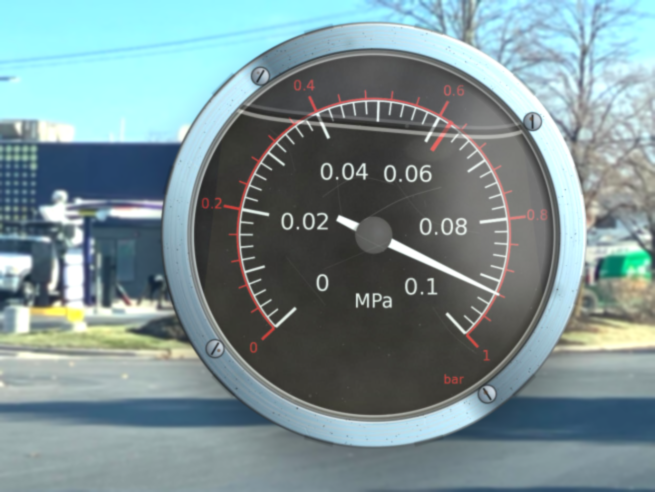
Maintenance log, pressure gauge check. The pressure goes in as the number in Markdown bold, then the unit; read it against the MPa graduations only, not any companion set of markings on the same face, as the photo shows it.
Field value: **0.092** MPa
